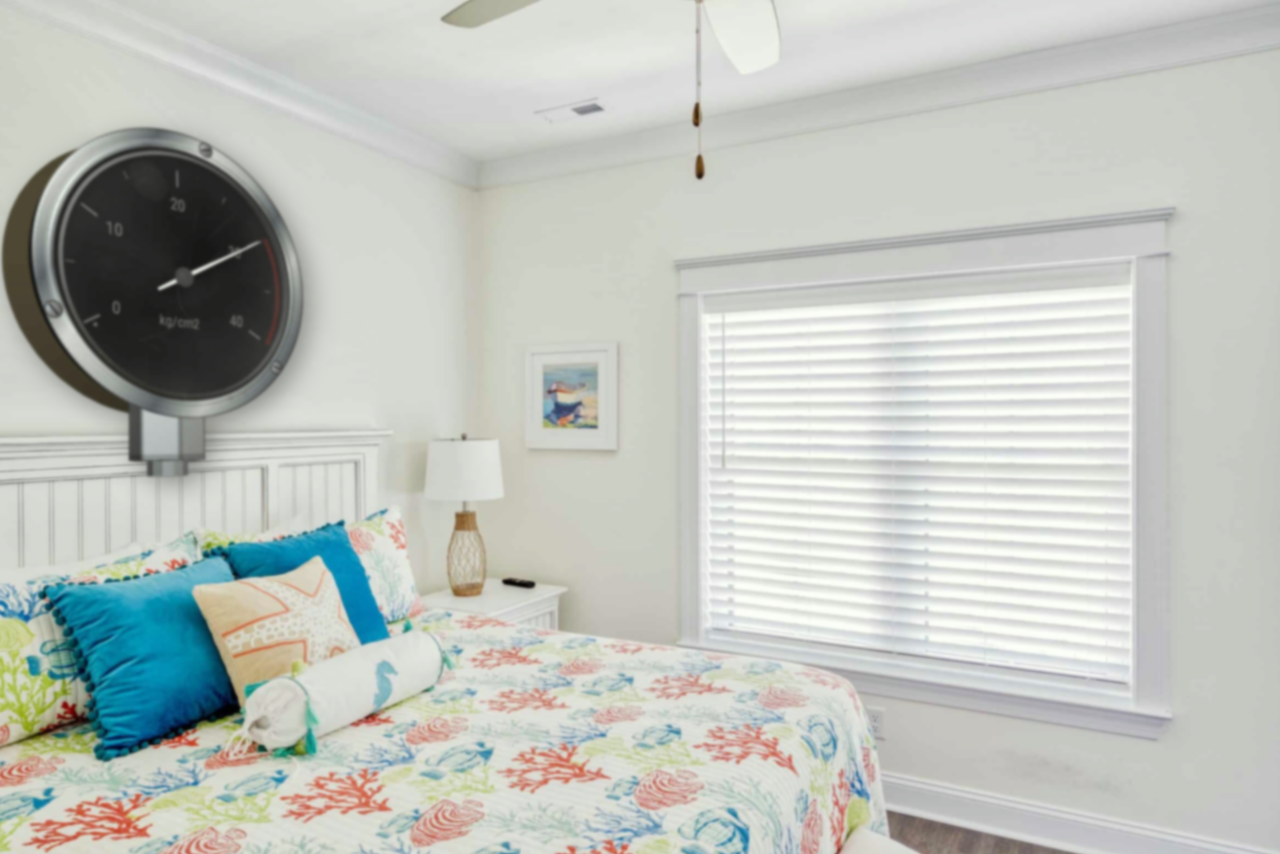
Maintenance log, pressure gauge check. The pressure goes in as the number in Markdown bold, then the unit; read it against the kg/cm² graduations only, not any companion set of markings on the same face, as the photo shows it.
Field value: **30** kg/cm²
